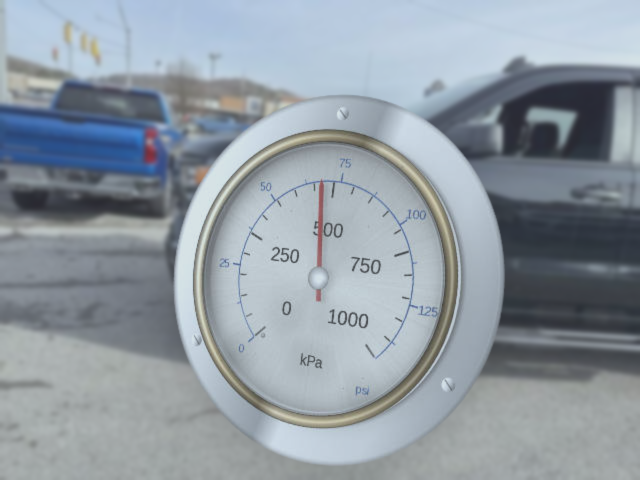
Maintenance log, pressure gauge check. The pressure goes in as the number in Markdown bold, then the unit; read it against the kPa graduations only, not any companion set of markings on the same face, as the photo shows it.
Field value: **475** kPa
